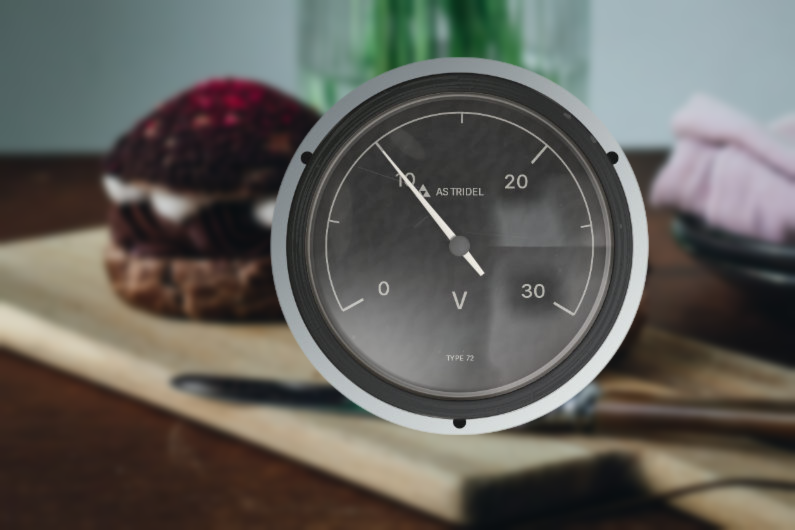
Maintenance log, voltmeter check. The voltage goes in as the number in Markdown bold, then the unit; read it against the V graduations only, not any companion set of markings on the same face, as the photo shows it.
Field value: **10** V
